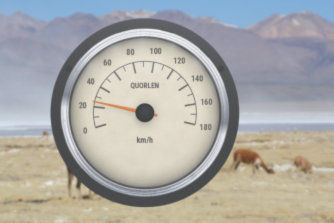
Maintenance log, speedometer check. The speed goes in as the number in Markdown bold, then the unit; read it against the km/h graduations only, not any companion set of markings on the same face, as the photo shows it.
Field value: **25** km/h
